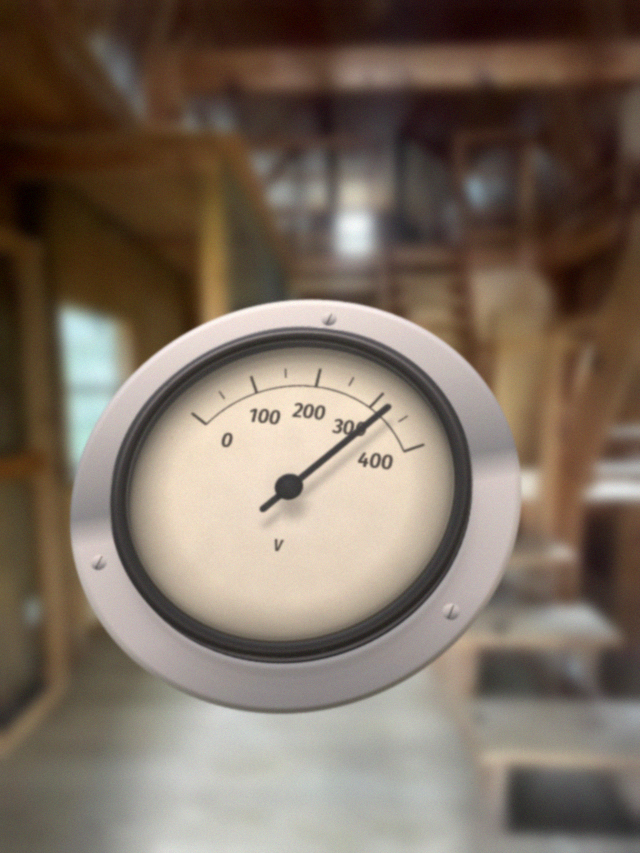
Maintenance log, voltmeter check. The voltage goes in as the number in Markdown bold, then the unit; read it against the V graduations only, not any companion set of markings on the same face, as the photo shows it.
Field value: **325** V
